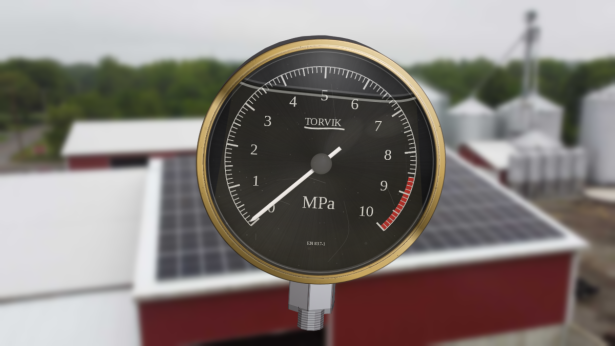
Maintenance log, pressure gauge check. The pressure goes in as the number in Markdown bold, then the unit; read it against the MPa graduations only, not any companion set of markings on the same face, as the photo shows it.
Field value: **0.1** MPa
